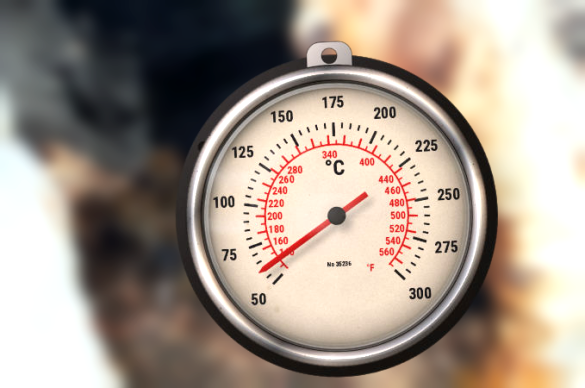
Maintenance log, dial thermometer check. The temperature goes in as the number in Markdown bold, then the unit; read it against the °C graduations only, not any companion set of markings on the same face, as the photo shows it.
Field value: **60** °C
